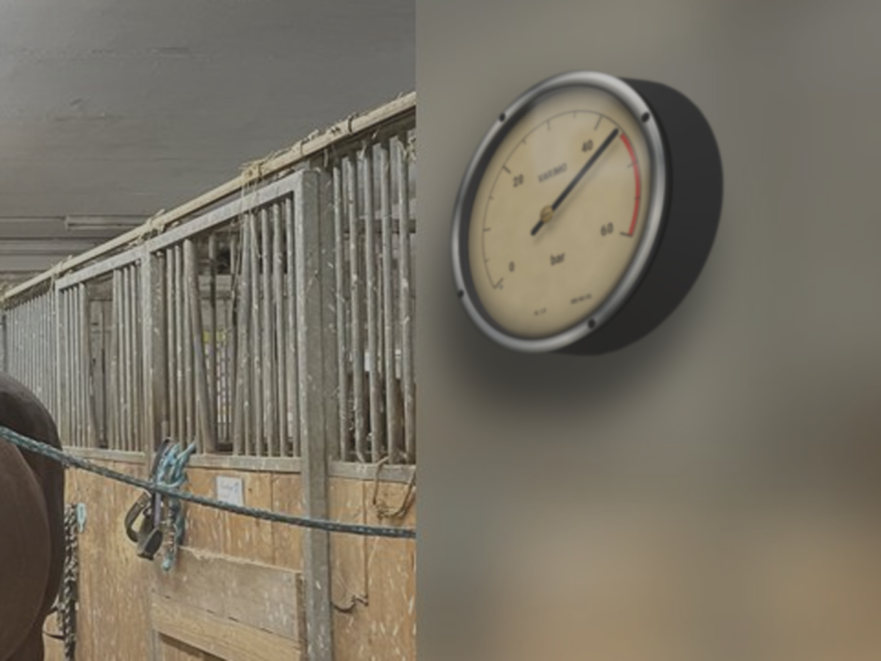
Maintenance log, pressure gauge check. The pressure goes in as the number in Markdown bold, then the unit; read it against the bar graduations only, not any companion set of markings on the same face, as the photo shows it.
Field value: **45** bar
